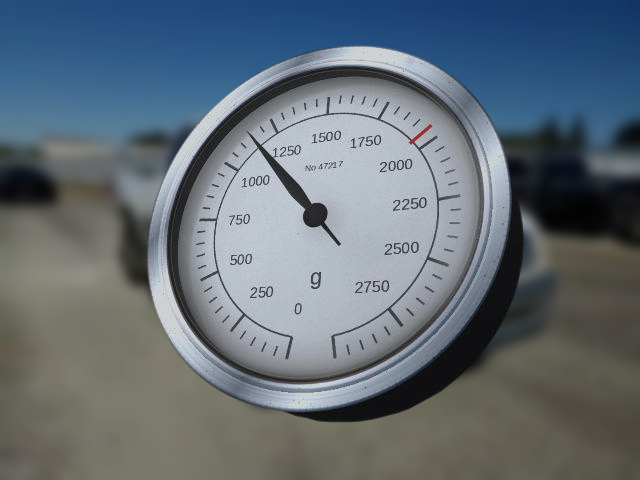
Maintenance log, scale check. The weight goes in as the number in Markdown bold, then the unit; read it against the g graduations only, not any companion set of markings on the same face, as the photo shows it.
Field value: **1150** g
